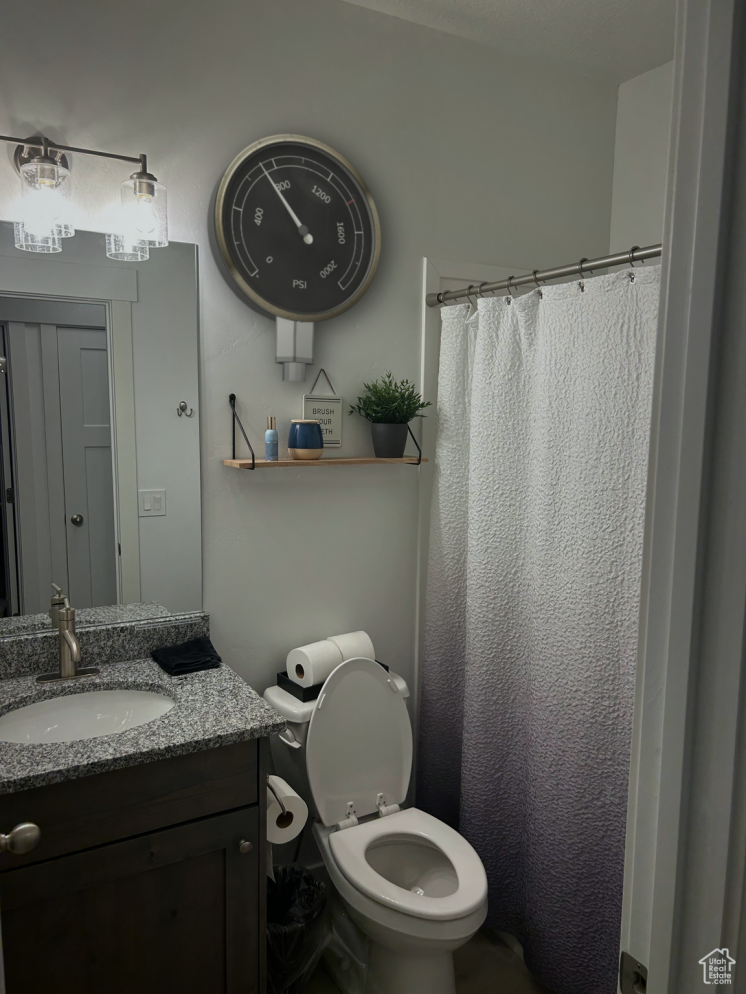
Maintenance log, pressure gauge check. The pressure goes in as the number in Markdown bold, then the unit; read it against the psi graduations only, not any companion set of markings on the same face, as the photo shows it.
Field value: **700** psi
